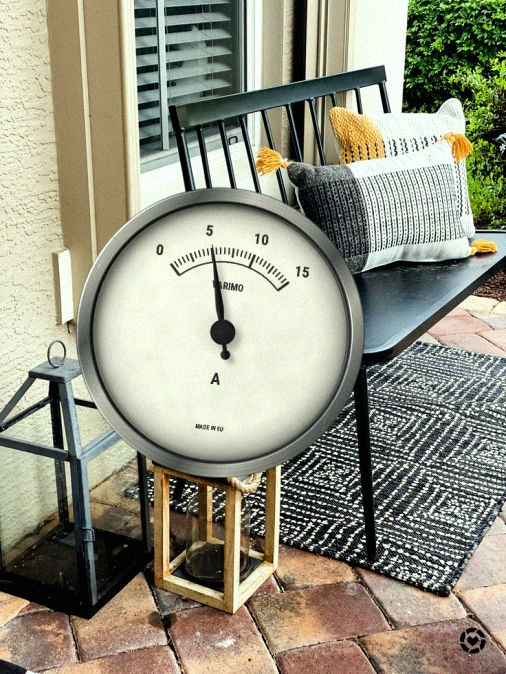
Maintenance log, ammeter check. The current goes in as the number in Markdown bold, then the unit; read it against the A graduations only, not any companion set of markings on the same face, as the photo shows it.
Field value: **5** A
